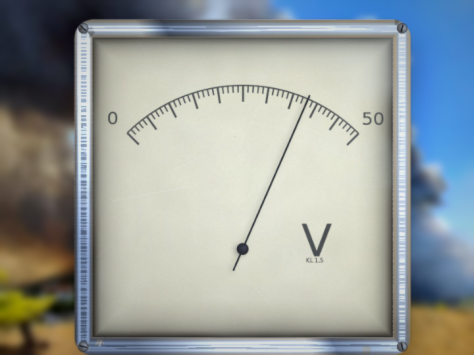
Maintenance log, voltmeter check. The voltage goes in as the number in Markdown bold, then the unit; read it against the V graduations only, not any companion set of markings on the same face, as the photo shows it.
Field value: **38** V
